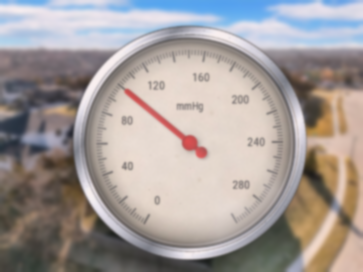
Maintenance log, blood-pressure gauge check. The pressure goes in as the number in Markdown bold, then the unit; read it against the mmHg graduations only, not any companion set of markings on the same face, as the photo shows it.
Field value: **100** mmHg
